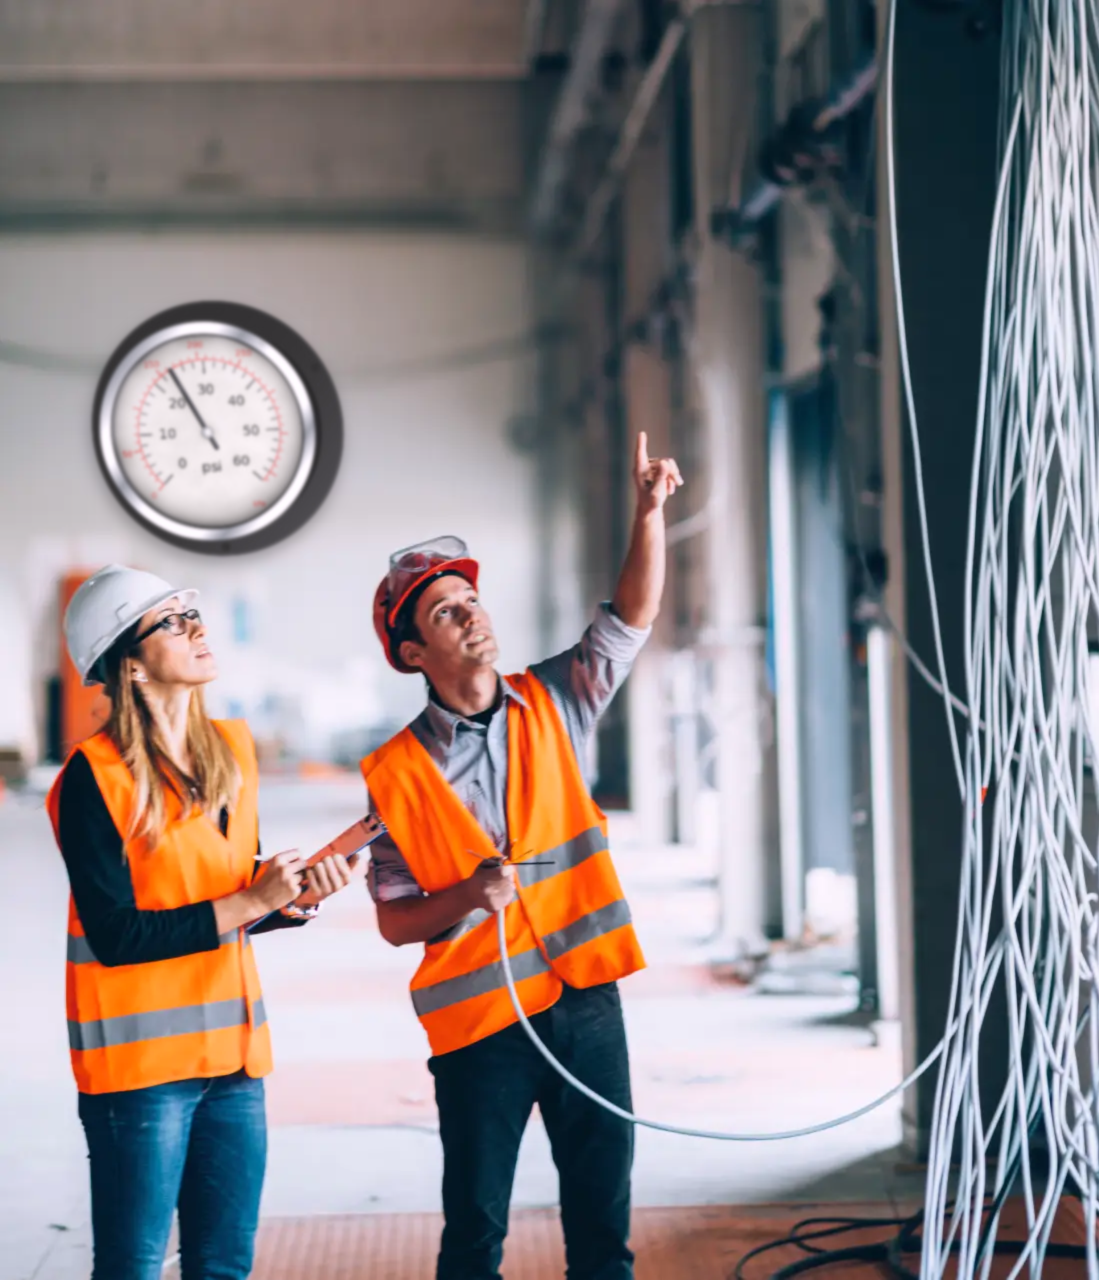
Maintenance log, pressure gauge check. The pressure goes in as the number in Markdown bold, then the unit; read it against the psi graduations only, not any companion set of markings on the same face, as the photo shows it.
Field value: **24** psi
